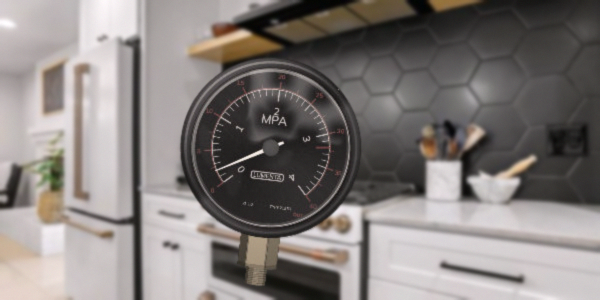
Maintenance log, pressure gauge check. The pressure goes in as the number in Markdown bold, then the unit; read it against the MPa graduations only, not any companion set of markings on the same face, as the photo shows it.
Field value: **0.2** MPa
